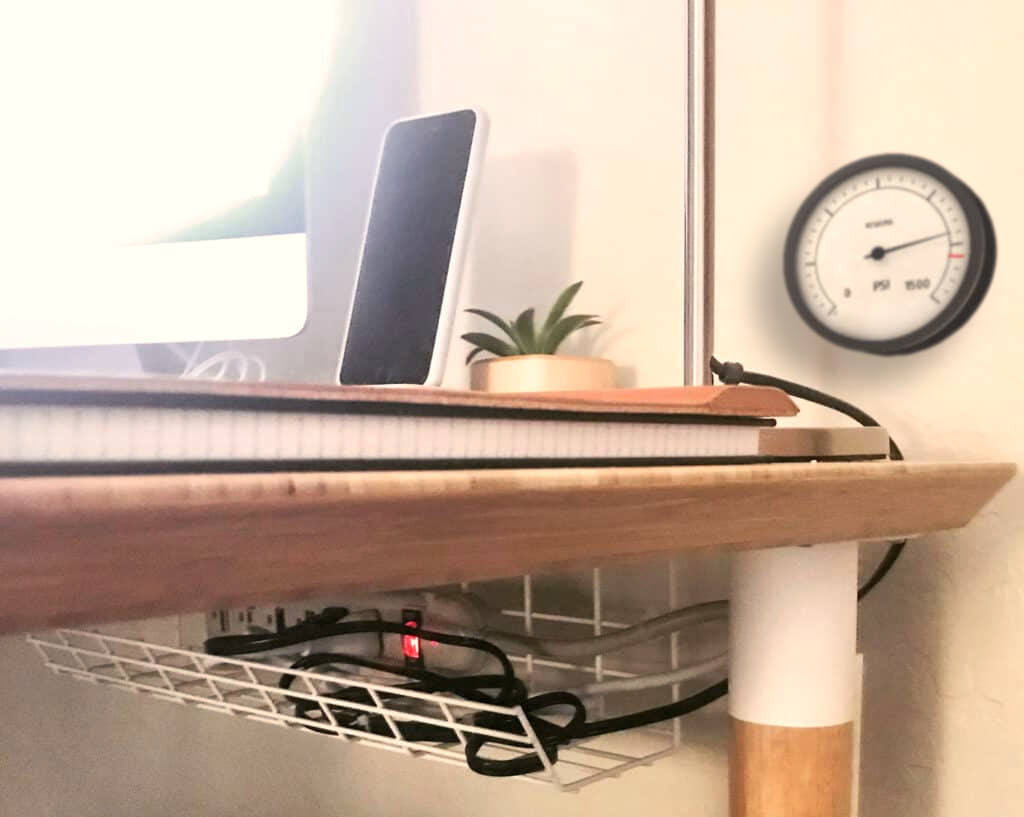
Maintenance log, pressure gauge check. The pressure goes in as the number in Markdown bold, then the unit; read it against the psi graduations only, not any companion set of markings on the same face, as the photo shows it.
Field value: **1200** psi
